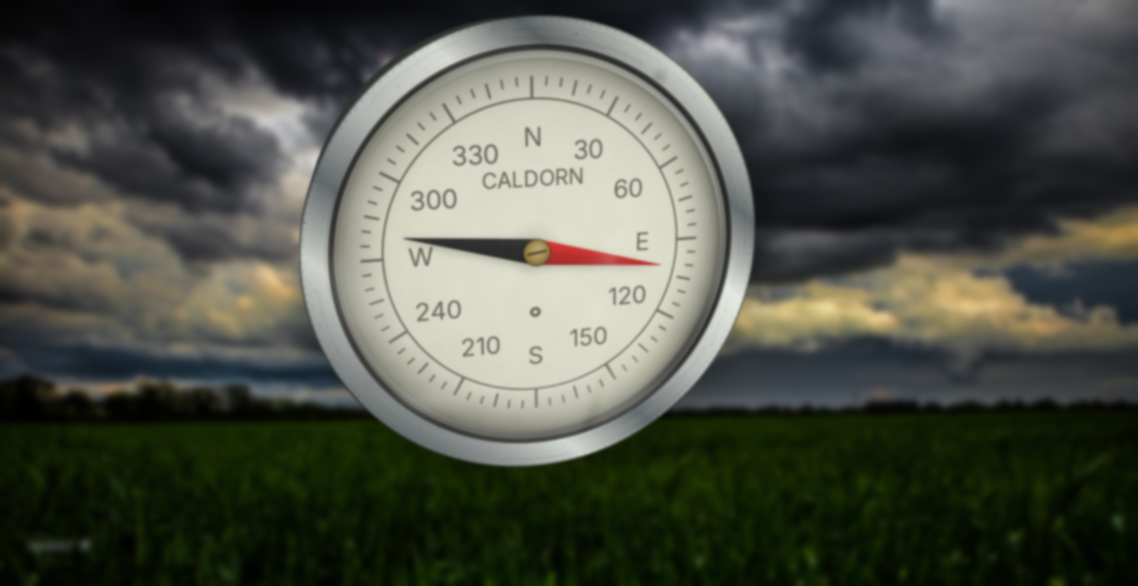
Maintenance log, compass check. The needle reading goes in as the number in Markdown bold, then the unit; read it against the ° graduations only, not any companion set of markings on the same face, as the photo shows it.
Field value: **100** °
